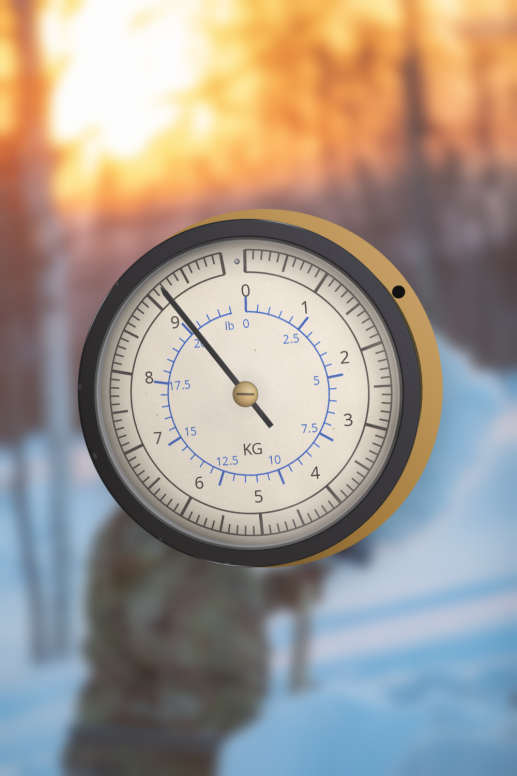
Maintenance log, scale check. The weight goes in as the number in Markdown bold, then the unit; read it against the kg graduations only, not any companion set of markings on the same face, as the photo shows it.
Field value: **9.2** kg
